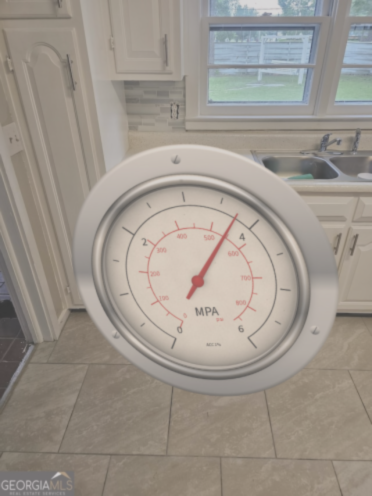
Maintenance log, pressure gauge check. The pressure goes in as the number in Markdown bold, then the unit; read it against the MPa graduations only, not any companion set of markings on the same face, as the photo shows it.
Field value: **3.75** MPa
